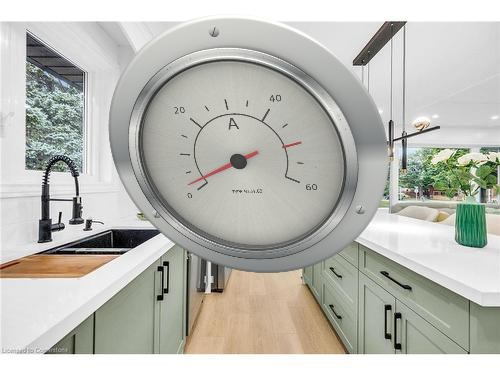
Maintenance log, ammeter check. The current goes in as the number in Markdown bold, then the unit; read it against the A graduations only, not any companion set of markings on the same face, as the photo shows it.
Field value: **2.5** A
